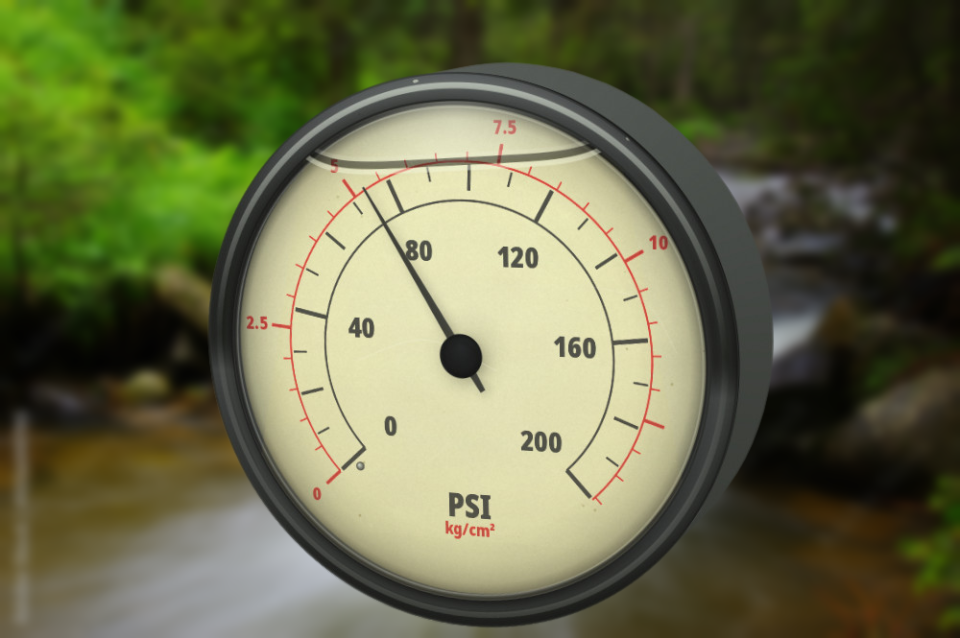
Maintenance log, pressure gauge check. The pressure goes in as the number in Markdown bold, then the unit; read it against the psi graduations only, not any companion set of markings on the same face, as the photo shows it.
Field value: **75** psi
